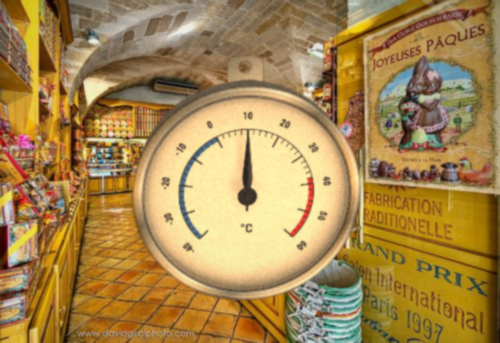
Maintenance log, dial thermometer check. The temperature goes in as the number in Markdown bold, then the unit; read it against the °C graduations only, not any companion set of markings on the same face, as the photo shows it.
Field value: **10** °C
